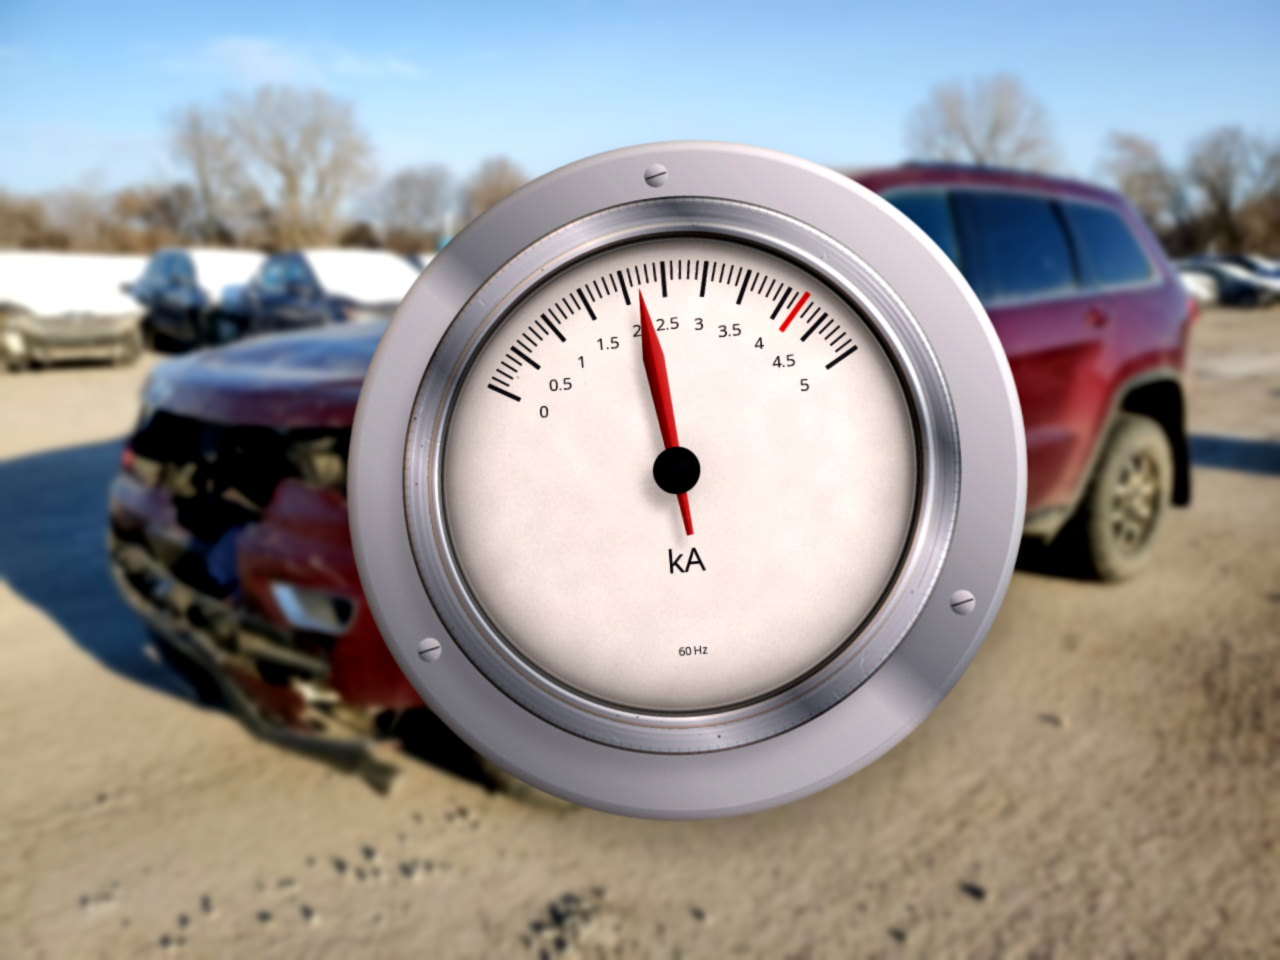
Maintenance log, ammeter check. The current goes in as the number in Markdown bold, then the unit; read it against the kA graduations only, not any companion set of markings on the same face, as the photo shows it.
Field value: **2.2** kA
